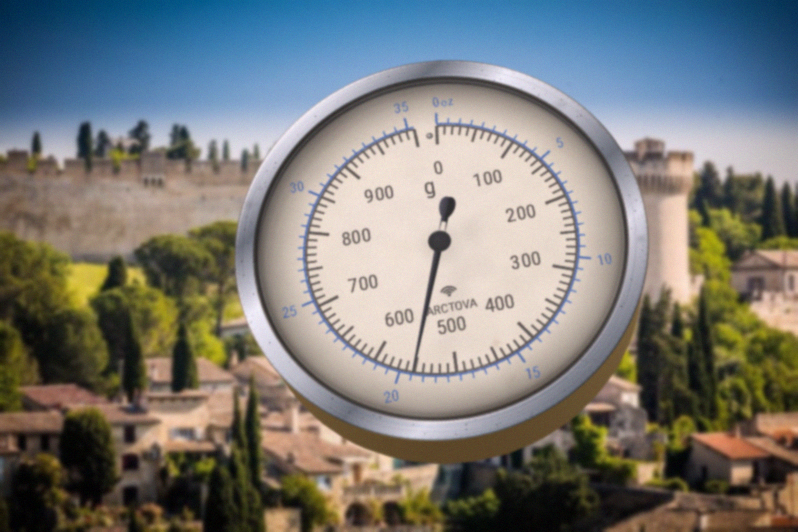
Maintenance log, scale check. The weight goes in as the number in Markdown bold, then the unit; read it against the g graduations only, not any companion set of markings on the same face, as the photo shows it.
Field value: **550** g
